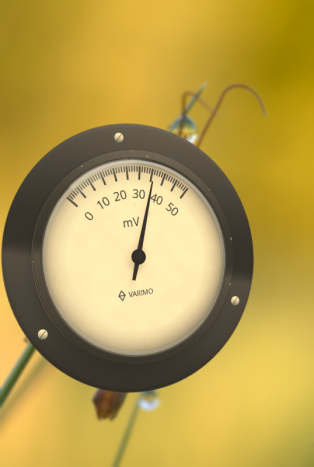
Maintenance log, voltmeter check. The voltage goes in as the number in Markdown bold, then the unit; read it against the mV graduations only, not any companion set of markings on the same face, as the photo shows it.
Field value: **35** mV
